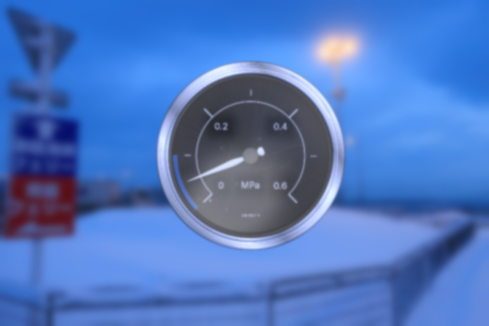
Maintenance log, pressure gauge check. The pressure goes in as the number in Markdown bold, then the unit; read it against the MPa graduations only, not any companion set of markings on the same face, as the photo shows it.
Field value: **0.05** MPa
